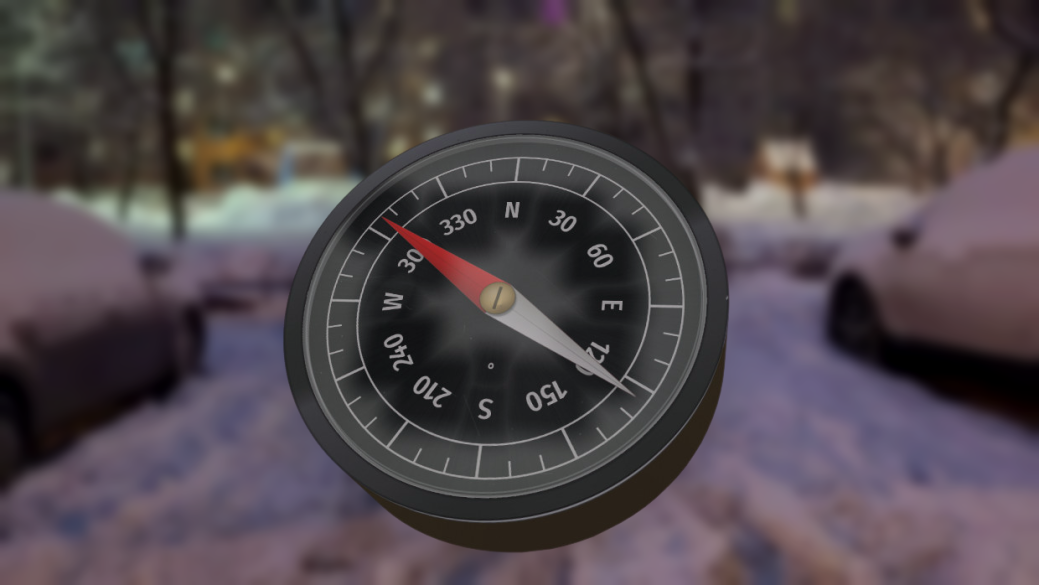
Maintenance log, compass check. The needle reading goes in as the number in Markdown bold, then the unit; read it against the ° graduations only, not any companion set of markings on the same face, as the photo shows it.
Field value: **305** °
